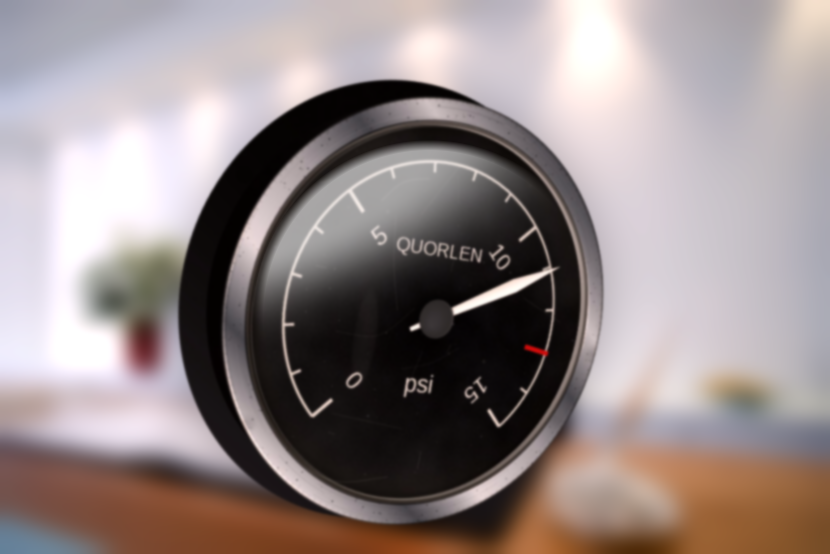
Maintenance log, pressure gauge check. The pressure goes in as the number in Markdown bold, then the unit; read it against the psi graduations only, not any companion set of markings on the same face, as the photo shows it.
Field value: **11** psi
